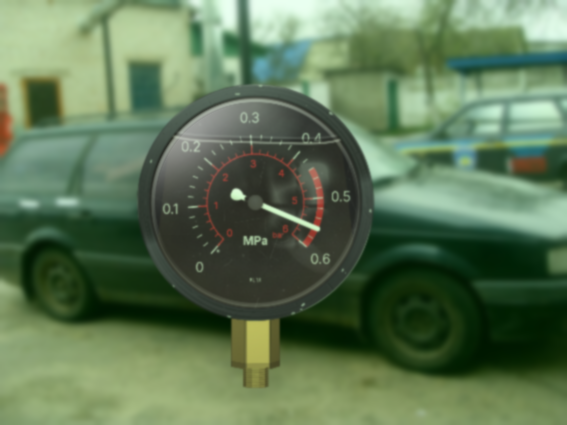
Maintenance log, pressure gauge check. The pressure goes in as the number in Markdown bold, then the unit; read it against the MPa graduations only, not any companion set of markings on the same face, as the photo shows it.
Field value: **0.56** MPa
